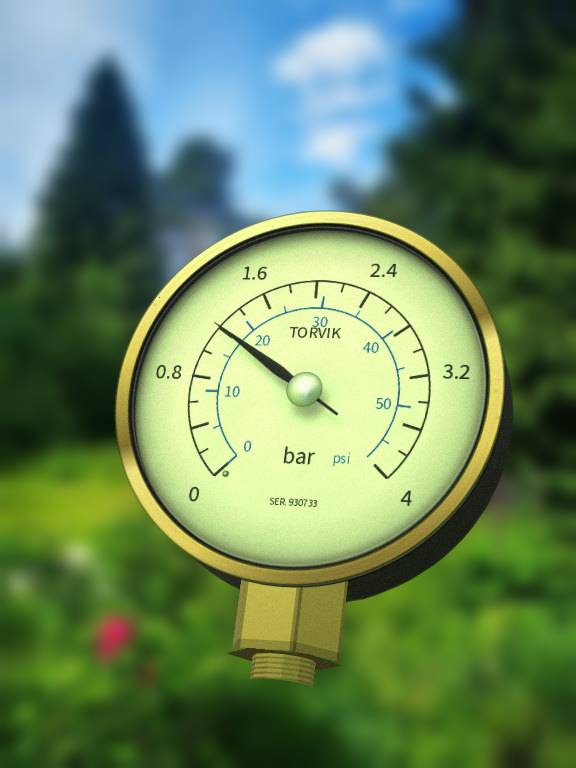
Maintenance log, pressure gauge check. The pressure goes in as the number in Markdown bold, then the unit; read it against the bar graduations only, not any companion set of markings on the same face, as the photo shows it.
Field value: **1.2** bar
